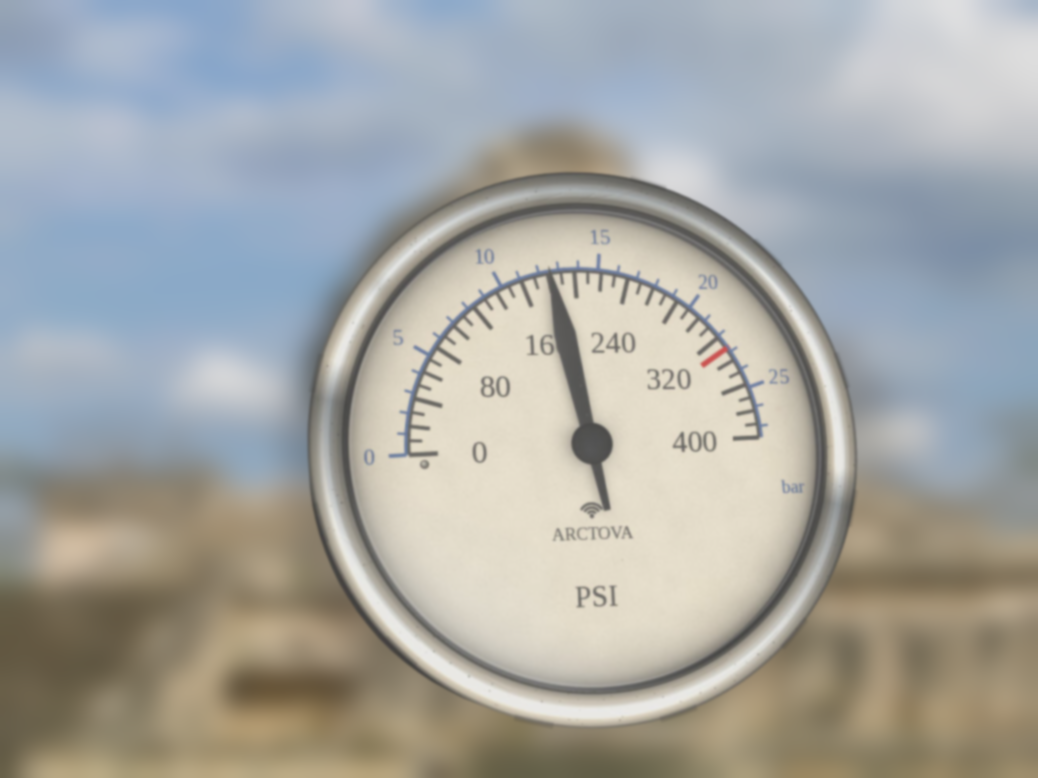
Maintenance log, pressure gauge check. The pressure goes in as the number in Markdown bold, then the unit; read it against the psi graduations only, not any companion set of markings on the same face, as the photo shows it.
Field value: **180** psi
